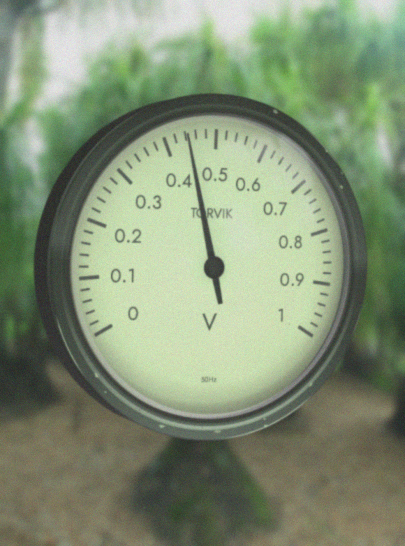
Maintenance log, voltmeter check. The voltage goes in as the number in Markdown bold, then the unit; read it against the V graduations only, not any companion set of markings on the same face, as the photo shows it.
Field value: **0.44** V
